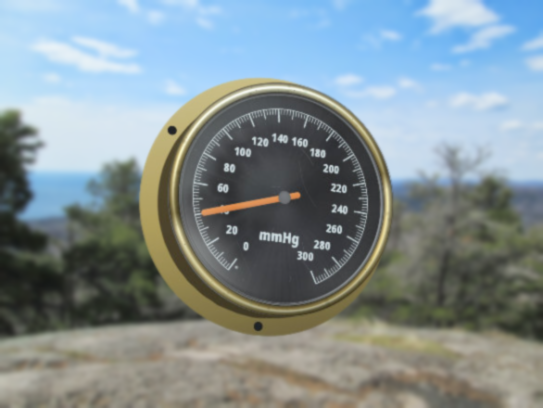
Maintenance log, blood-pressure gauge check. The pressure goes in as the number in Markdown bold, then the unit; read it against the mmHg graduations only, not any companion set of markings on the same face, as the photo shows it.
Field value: **40** mmHg
